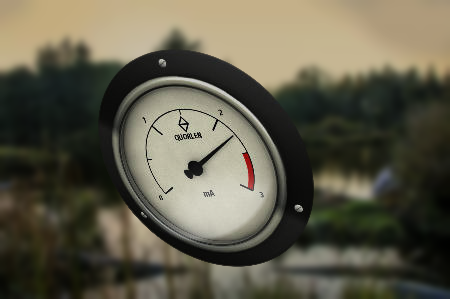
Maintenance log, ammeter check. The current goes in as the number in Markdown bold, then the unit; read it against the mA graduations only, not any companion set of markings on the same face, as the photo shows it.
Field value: **2.25** mA
